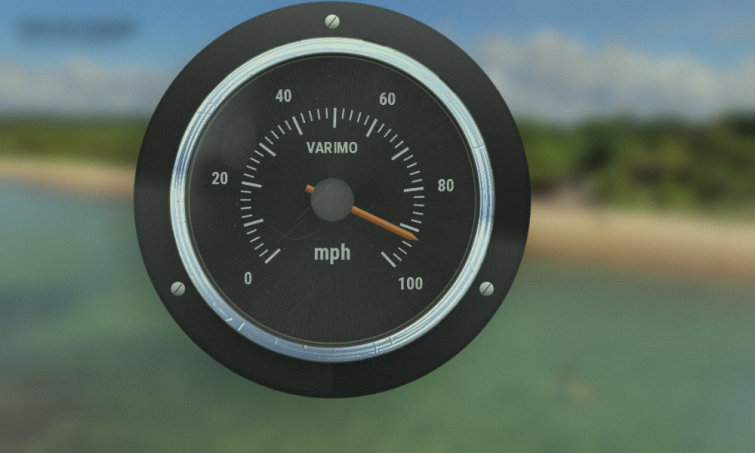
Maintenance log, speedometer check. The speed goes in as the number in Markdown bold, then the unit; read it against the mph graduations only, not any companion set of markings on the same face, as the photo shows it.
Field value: **92** mph
